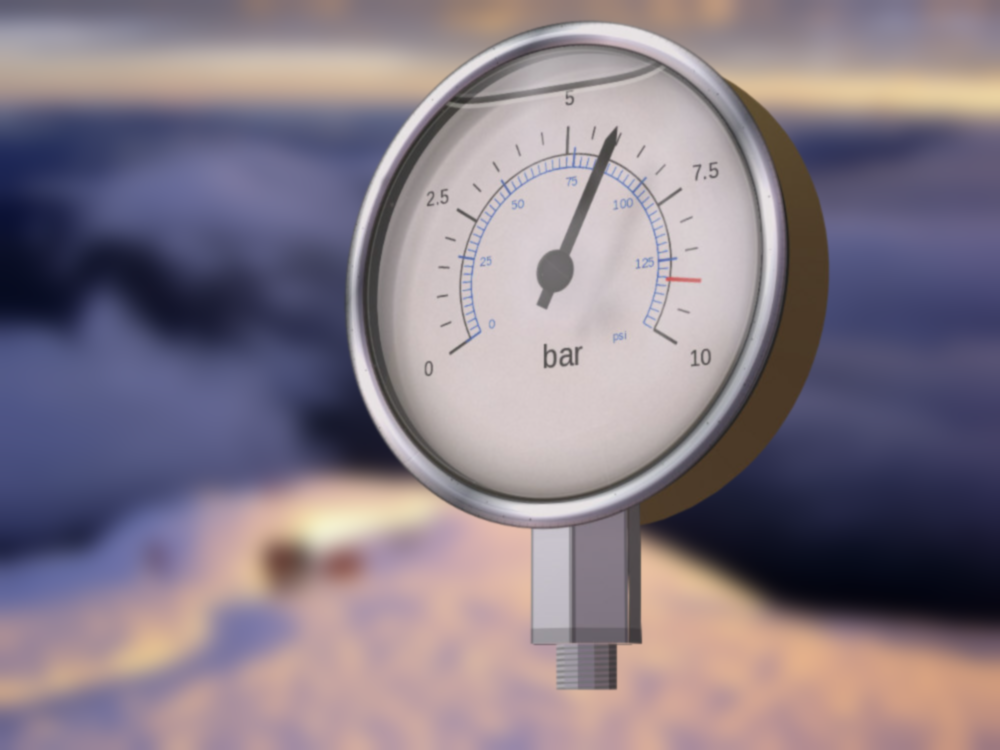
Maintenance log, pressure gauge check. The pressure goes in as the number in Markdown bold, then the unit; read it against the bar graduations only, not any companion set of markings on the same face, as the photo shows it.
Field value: **6** bar
